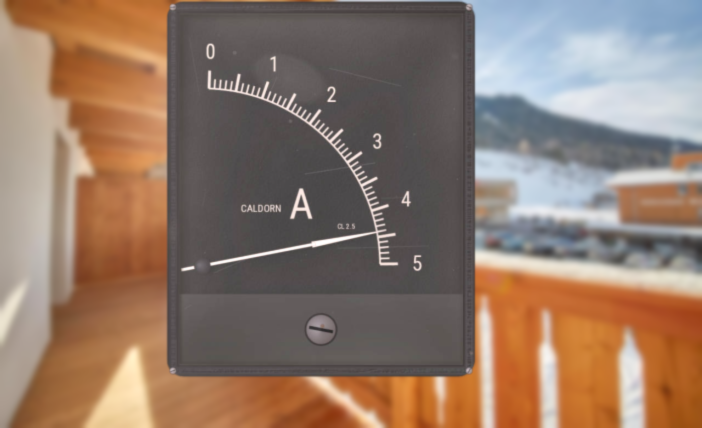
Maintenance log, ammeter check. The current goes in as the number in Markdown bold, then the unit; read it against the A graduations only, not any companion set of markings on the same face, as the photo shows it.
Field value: **4.4** A
